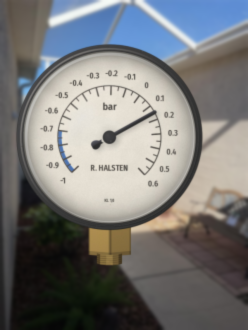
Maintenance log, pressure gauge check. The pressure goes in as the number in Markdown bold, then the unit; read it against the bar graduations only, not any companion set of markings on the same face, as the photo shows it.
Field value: **0.15** bar
